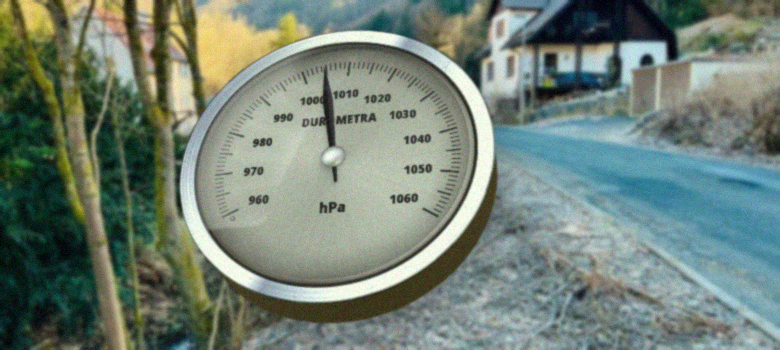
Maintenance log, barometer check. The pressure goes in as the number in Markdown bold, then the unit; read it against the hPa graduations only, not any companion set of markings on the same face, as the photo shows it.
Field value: **1005** hPa
